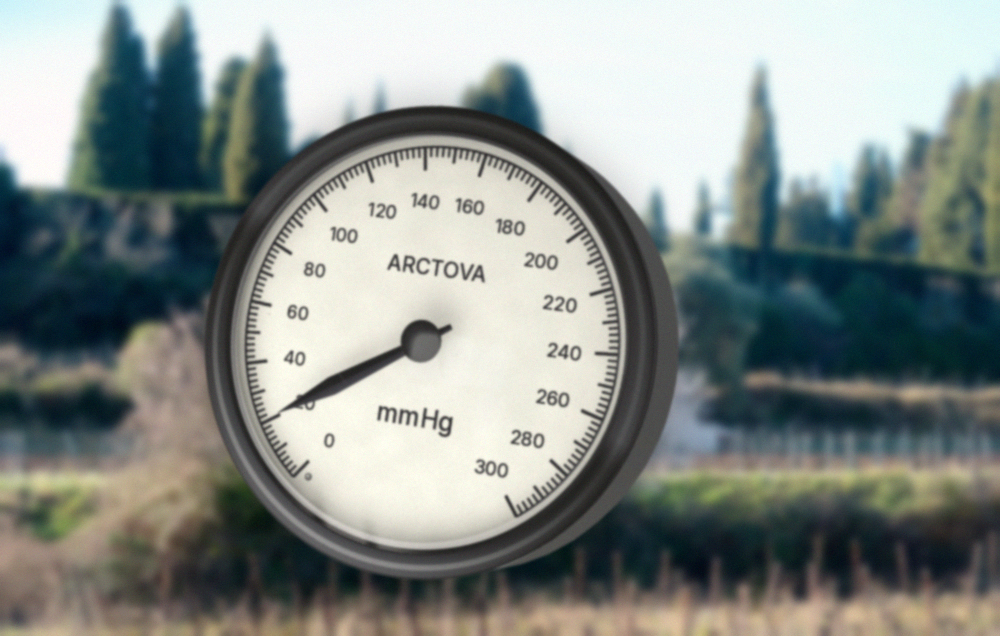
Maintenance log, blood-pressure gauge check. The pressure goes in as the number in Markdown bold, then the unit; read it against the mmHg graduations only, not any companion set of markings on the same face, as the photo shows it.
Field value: **20** mmHg
